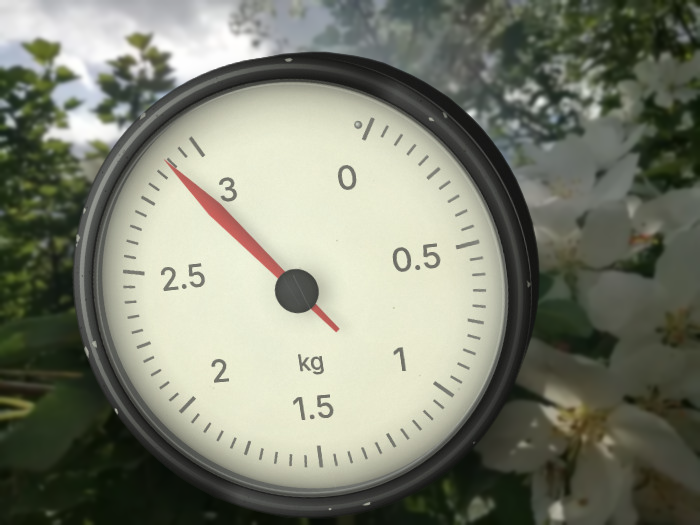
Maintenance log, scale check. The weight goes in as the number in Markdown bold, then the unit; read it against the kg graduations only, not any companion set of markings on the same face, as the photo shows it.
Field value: **2.9** kg
